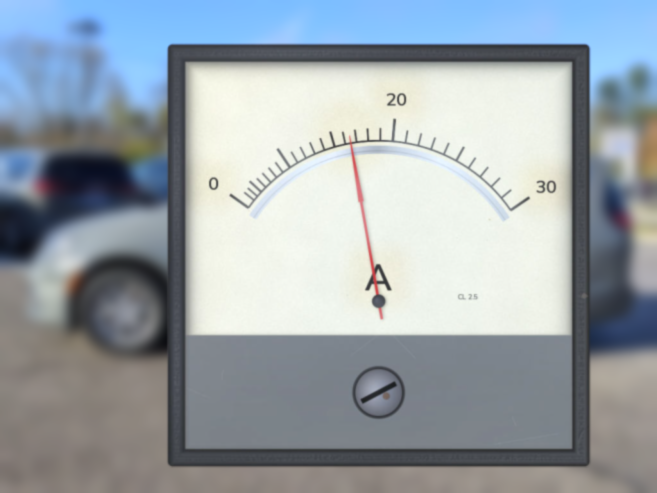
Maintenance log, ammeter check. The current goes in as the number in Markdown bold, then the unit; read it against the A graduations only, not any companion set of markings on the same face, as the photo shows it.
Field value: **16.5** A
